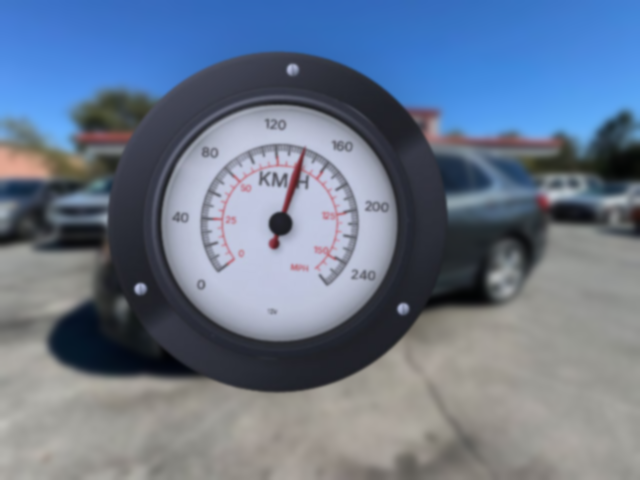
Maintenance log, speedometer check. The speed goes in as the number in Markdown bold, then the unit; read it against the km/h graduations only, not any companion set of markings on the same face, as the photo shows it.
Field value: **140** km/h
